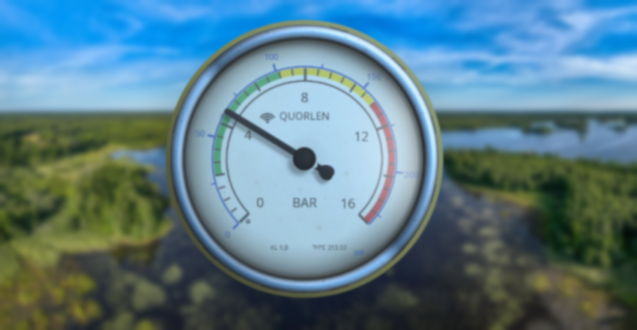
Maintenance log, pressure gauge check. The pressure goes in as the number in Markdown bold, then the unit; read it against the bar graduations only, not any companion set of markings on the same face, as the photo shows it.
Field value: **4.5** bar
